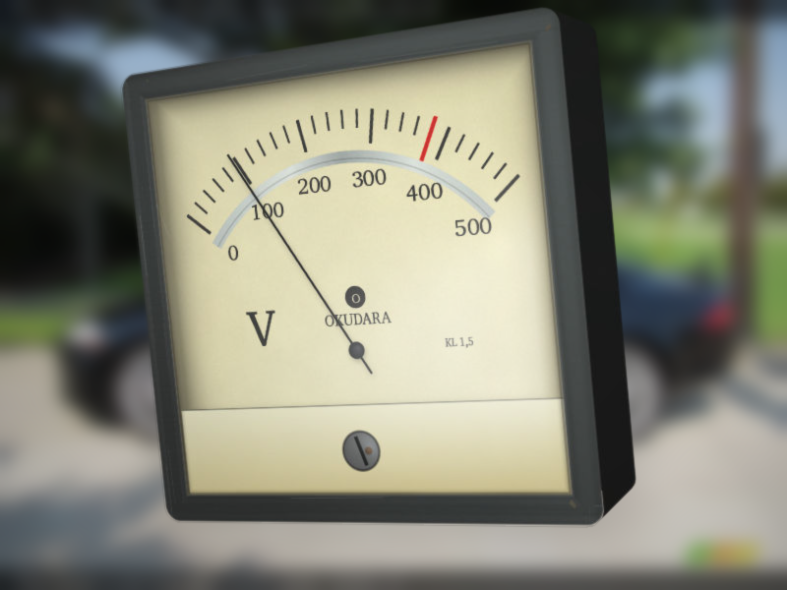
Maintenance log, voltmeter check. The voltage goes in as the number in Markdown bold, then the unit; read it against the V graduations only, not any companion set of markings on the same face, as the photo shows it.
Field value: **100** V
